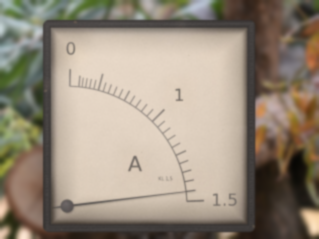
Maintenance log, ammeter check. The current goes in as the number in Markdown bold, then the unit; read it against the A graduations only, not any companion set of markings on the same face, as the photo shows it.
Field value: **1.45** A
